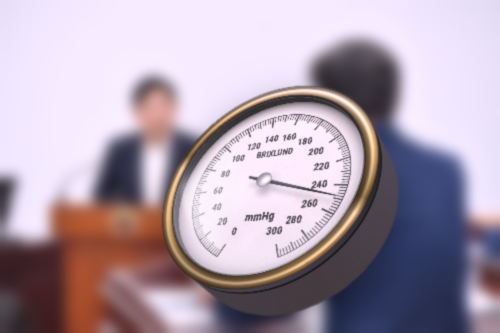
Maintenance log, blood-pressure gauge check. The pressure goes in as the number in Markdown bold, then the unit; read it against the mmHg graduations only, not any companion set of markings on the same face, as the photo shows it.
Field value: **250** mmHg
